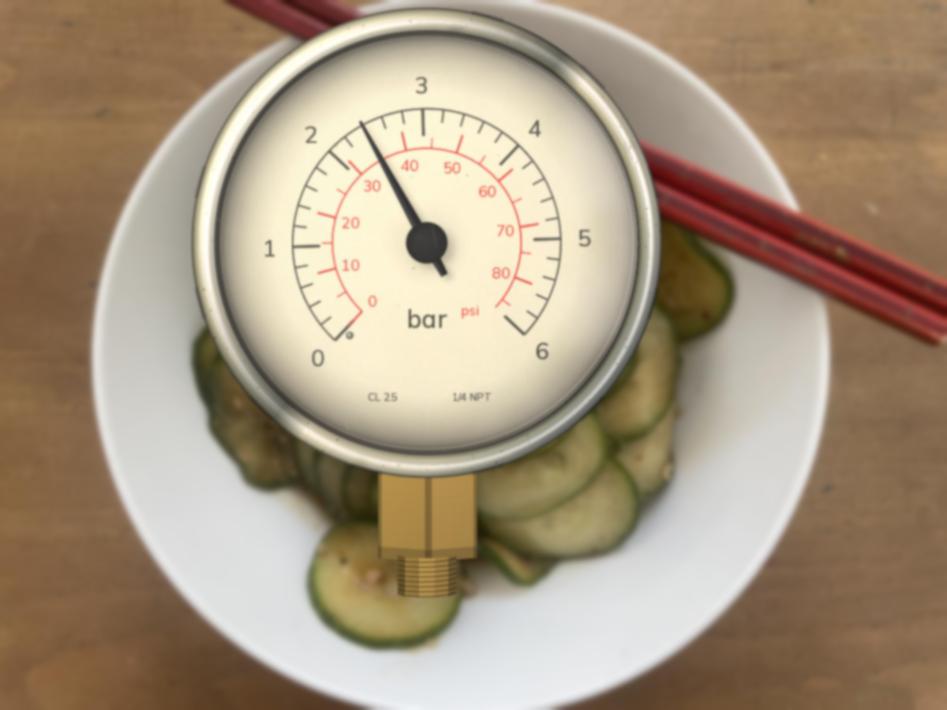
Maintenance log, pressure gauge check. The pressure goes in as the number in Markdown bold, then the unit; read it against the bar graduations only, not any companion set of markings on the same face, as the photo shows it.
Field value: **2.4** bar
